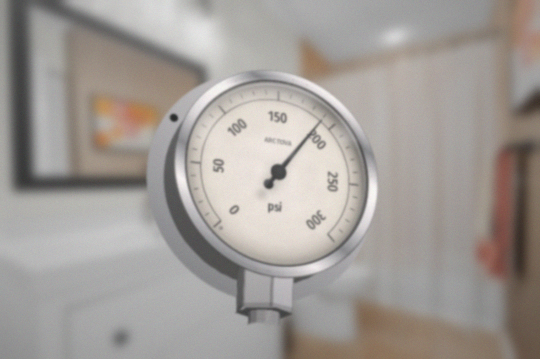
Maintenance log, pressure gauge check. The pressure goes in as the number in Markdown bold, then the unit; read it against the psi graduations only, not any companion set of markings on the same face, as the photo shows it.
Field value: **190** psi
